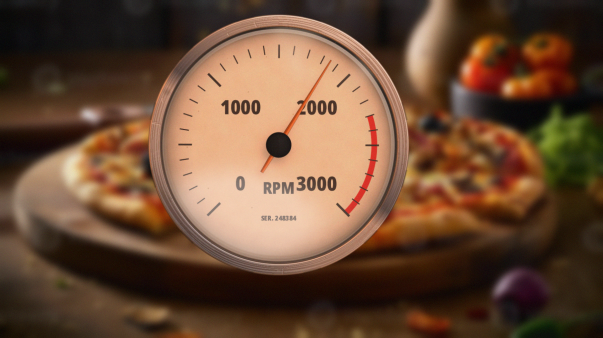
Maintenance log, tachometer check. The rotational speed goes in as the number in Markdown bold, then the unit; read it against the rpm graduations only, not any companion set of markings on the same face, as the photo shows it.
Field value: **1850** rpm
